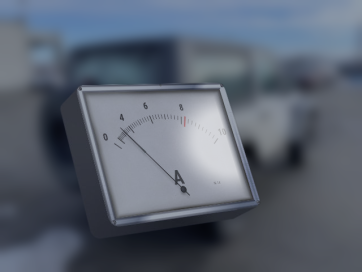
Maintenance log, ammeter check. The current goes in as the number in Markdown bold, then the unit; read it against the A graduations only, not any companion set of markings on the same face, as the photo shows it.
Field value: **3** A
